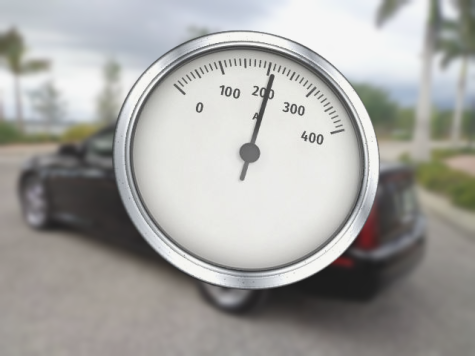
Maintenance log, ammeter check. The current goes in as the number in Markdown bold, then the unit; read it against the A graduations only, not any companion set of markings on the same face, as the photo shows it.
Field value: **210** A
